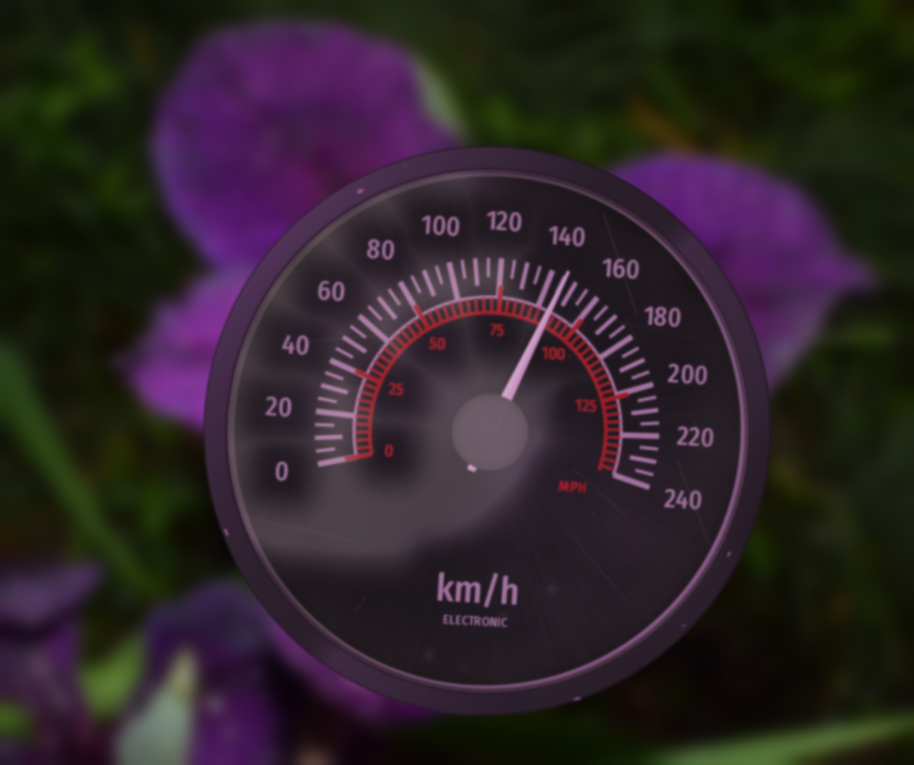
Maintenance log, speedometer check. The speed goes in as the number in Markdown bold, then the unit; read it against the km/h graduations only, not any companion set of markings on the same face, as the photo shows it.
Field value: **145** km/h
